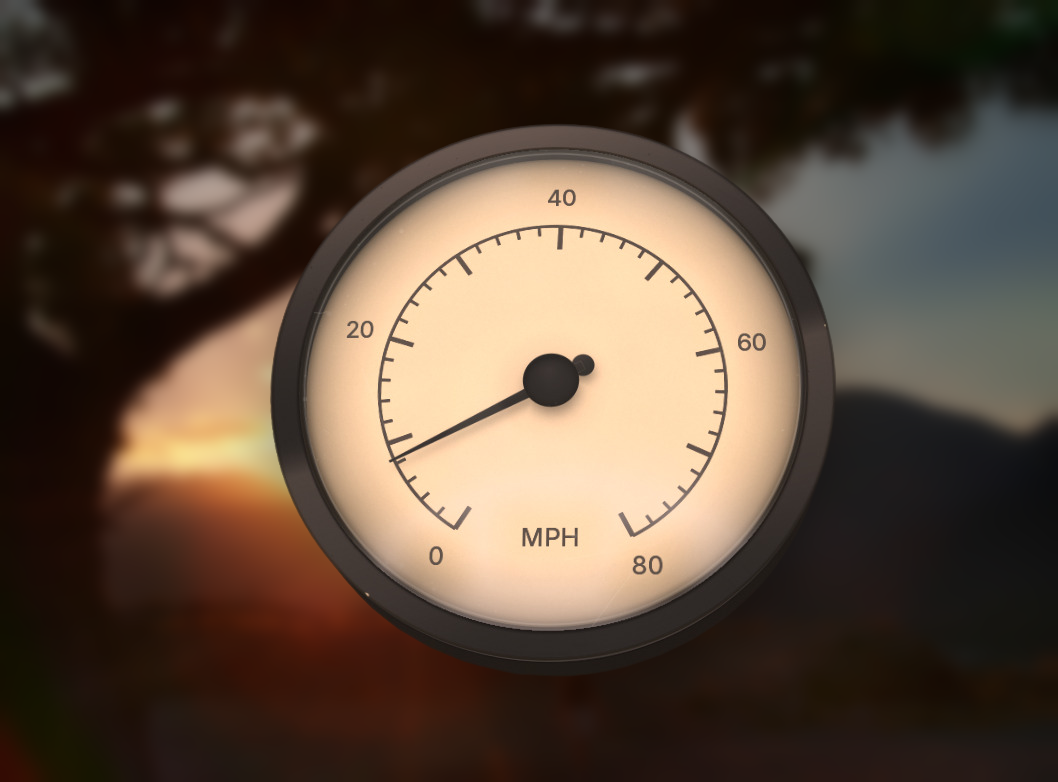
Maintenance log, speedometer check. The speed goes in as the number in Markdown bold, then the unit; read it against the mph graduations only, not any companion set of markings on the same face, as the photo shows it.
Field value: **8** mph
